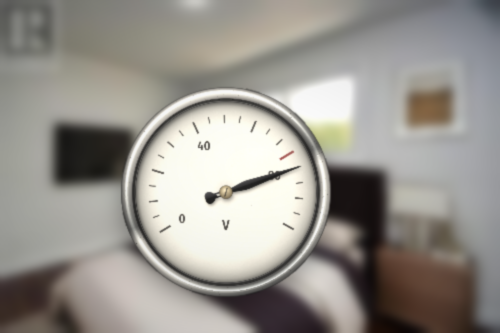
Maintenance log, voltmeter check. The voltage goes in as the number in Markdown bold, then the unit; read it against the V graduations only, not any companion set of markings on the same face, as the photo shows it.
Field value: **80** V
